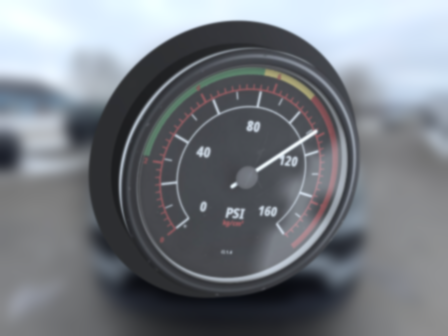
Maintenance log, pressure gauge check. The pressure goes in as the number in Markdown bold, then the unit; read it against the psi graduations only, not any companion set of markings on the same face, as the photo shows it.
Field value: **110** psi
